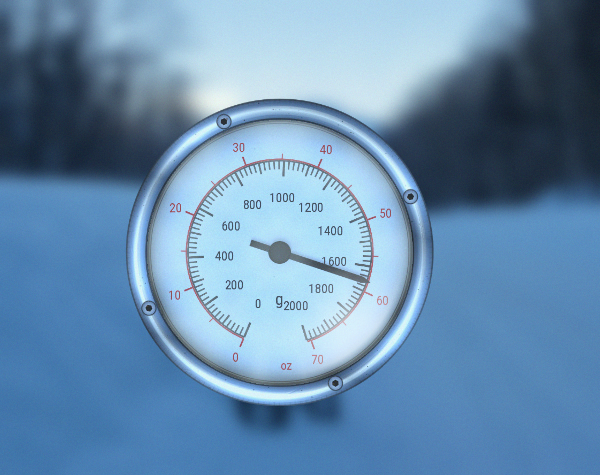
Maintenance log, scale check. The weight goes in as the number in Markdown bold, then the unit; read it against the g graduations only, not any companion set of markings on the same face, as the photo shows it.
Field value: **1660** g
